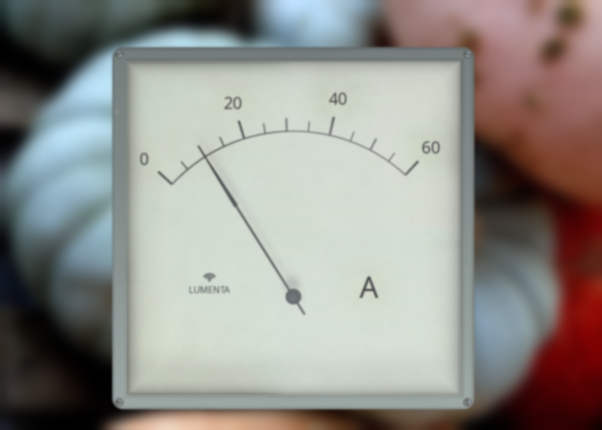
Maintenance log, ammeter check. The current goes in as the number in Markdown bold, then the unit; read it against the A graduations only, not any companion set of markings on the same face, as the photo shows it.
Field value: **10** A
